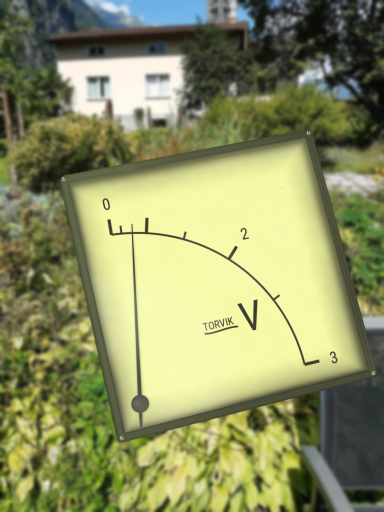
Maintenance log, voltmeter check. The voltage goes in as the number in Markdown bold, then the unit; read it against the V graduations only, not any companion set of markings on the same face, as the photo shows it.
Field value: **0.75** V
